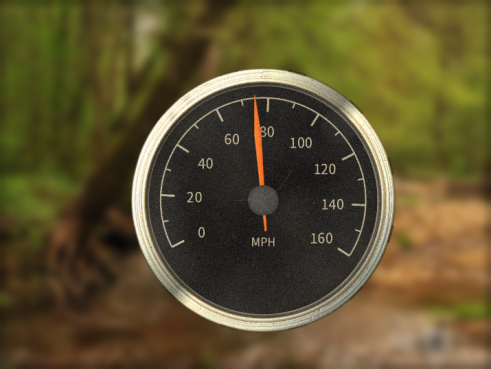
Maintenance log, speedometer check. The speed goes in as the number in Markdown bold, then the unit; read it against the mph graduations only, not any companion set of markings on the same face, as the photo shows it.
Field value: **75** mph
